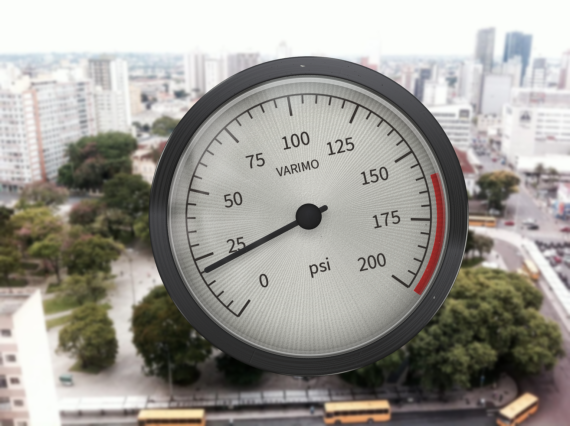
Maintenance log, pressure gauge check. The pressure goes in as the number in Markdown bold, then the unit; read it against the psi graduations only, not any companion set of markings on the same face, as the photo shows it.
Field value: **20** psi
